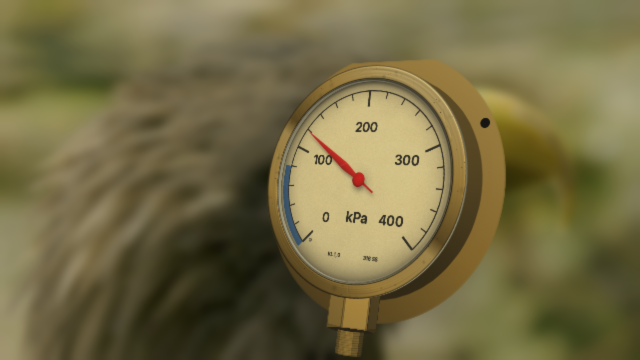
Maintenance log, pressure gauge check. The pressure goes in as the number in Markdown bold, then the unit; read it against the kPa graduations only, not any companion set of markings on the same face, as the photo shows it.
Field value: **120** kPa
